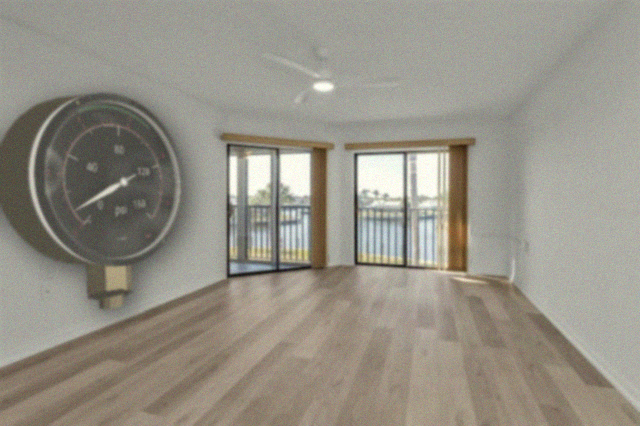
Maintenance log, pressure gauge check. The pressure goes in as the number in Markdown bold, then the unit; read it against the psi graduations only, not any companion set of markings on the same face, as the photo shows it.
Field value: **10** psi
